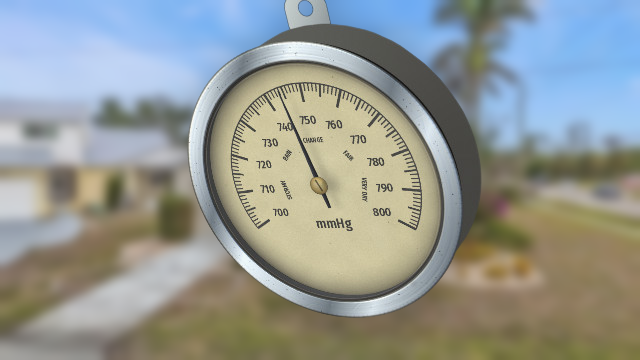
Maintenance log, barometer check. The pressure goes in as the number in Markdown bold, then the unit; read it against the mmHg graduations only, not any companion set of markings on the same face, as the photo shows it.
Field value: **745** mmHg
